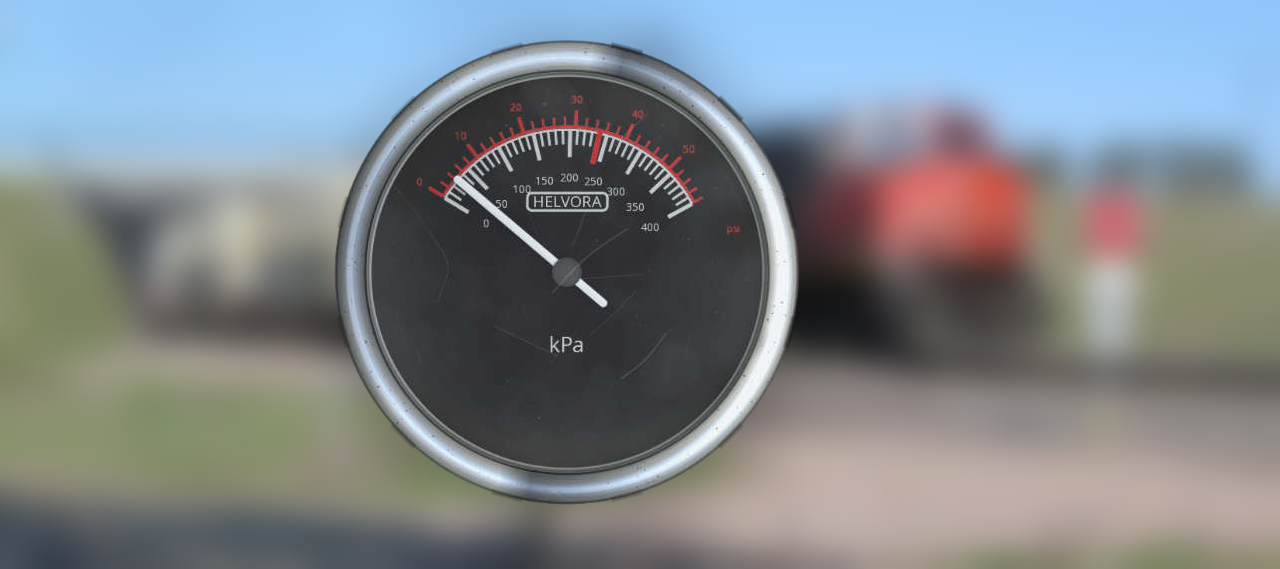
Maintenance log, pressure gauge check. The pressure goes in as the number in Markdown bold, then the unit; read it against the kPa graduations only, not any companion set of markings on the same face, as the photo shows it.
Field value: **30** kPa
